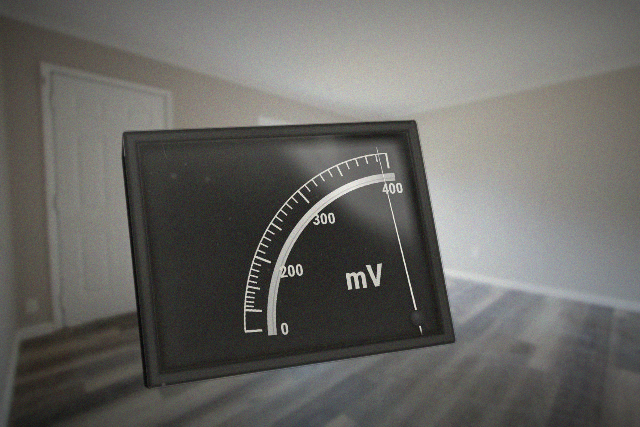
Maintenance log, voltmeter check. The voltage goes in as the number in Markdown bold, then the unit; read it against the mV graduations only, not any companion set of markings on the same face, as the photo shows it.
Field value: **390** mV
